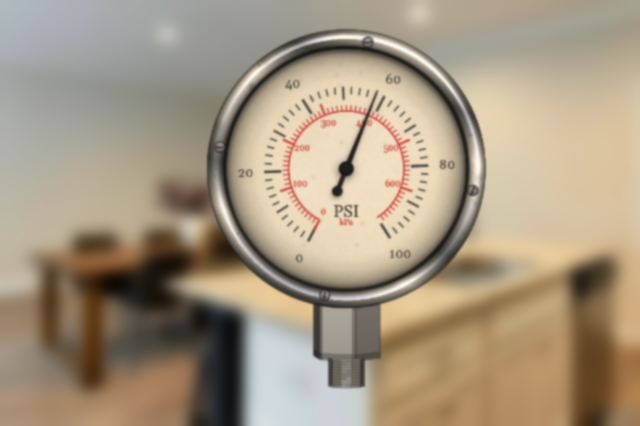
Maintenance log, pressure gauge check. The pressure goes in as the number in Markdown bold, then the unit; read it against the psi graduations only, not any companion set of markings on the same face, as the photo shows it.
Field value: **58** psi
